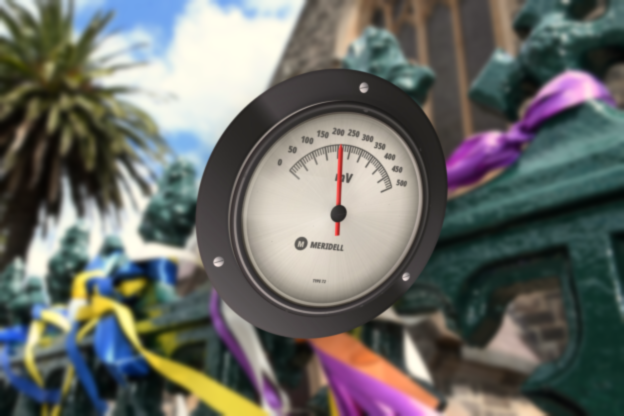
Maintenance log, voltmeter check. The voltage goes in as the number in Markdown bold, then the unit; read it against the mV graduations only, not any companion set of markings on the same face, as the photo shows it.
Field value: **200** mV
